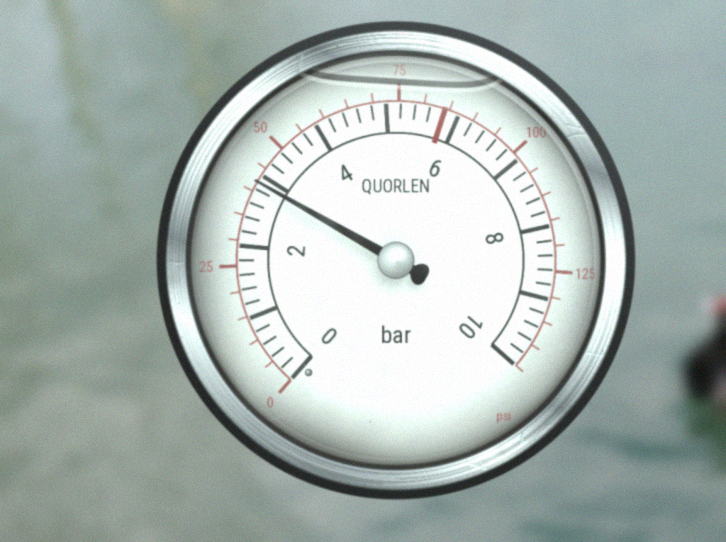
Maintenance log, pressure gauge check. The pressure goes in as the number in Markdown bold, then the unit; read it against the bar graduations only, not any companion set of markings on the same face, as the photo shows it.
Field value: **2.9** bar
